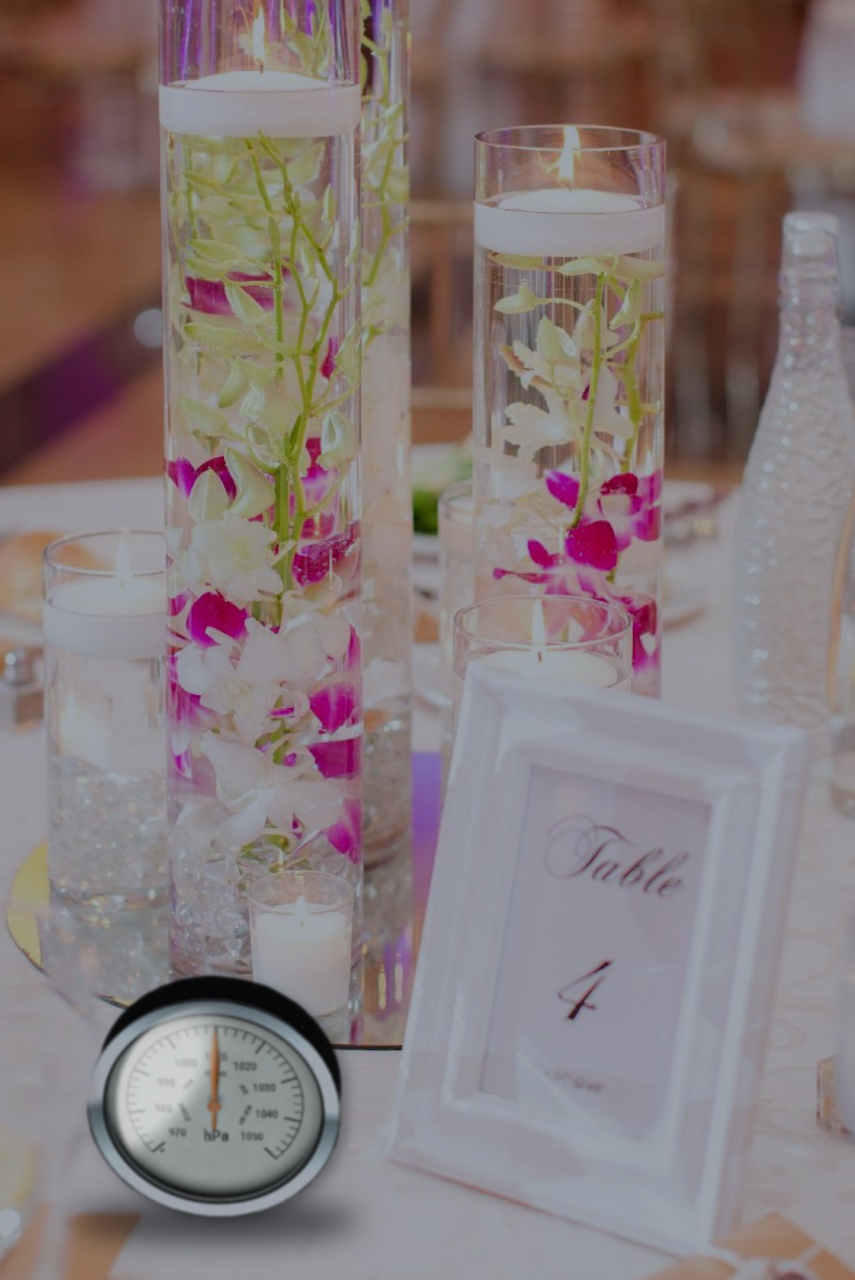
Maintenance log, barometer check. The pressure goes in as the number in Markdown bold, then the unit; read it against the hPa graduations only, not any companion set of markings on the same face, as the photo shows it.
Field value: **1010** hPa
